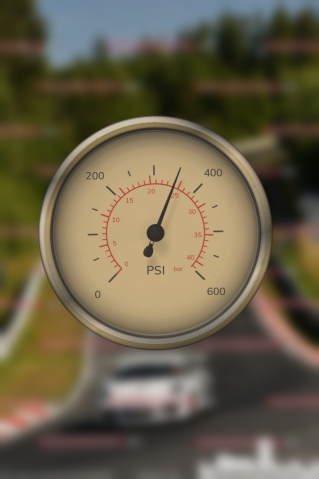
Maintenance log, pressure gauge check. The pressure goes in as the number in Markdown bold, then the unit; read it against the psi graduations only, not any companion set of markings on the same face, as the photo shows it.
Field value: **350** psi
